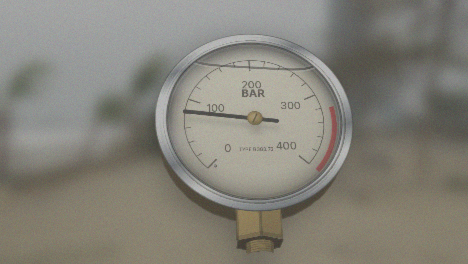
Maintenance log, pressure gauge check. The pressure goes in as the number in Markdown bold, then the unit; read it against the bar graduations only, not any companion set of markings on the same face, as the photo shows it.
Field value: **80** bar
